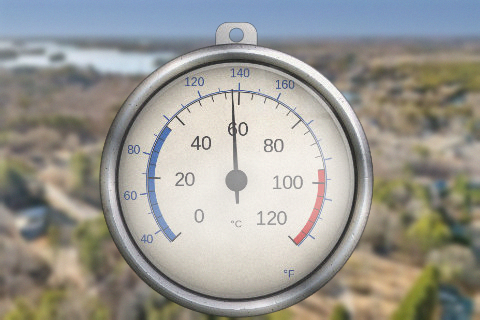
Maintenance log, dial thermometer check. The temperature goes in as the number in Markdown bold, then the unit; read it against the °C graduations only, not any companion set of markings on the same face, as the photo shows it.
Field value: **58** °C
